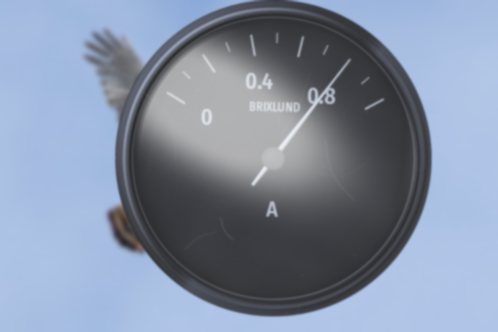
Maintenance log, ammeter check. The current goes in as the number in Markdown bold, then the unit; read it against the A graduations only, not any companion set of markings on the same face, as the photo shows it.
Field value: **0.8** A
